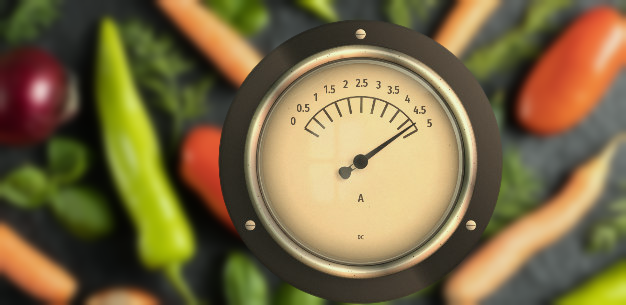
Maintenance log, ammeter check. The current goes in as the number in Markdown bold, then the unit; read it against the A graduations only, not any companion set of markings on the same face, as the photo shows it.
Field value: **4.75** A
